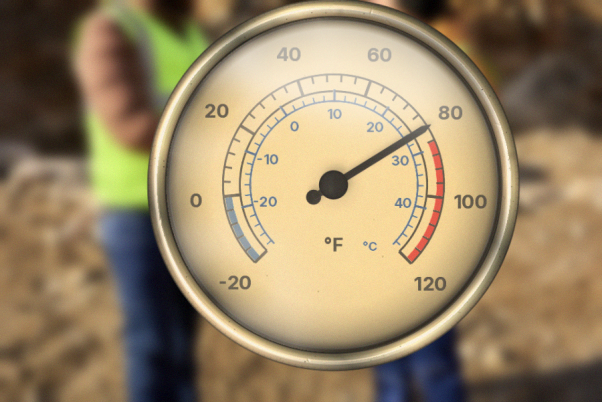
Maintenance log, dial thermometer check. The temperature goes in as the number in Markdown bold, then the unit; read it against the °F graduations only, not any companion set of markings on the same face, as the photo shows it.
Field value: **80** °F
